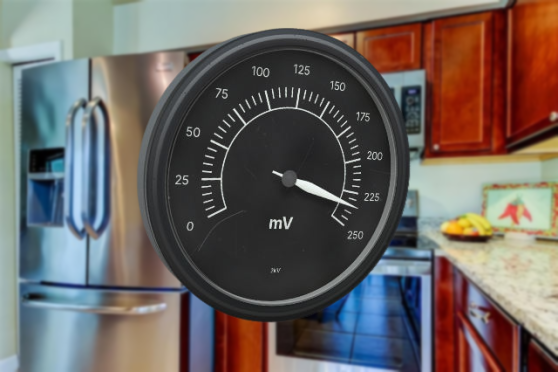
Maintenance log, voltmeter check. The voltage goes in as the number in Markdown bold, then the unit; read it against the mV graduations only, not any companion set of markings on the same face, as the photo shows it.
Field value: **235** mV
